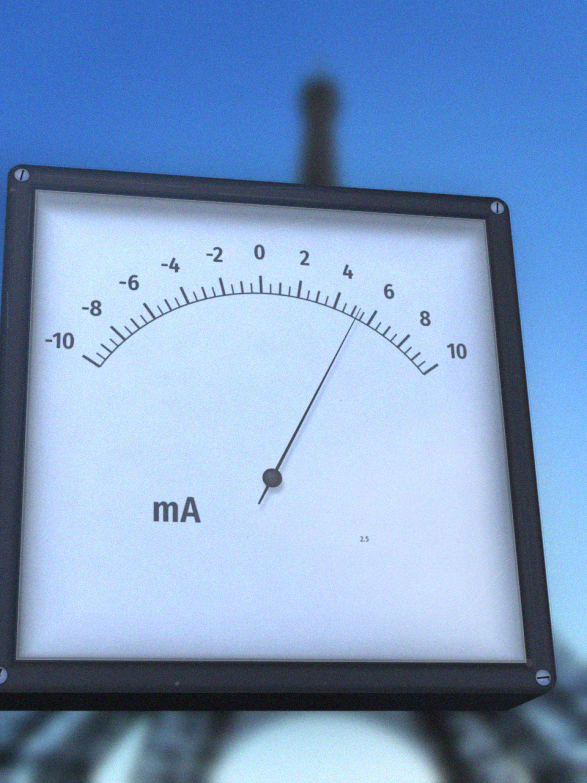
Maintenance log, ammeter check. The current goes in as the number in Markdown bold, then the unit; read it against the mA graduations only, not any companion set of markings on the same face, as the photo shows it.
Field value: **5.25** mA
